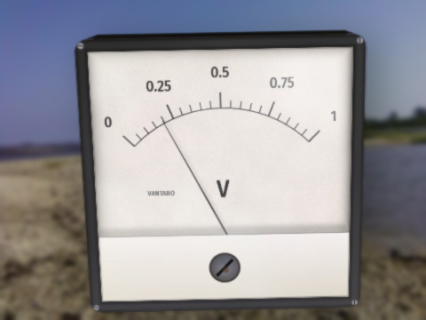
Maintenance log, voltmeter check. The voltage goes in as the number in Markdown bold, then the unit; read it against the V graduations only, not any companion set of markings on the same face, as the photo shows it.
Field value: **0.2** V
